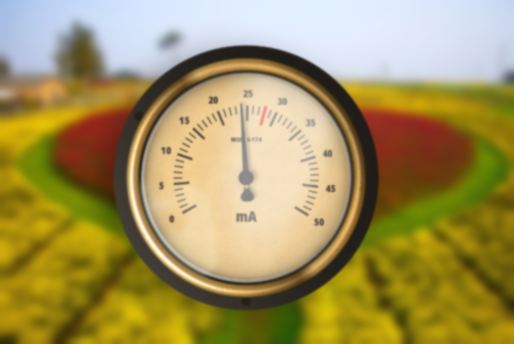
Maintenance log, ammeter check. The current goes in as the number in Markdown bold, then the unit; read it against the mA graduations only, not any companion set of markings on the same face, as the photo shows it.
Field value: **24** mA
